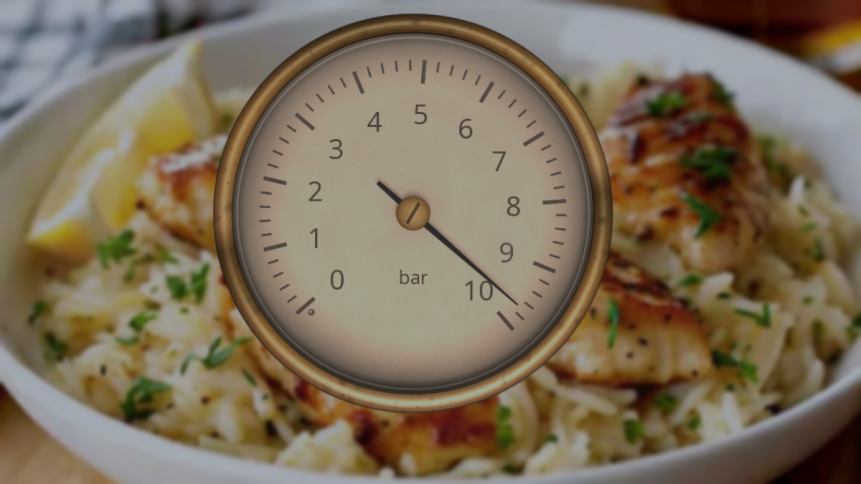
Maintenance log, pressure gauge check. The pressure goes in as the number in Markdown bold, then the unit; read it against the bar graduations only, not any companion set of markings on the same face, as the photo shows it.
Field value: **9.7** bar
